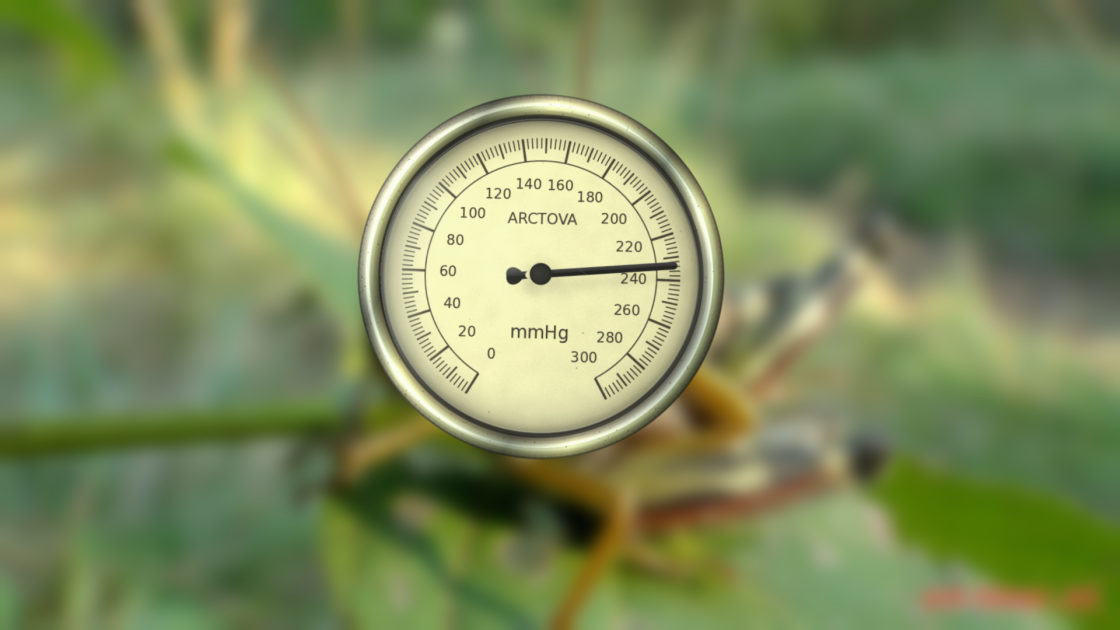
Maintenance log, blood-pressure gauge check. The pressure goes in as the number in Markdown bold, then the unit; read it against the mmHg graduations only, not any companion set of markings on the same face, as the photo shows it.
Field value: **234** mmHg
